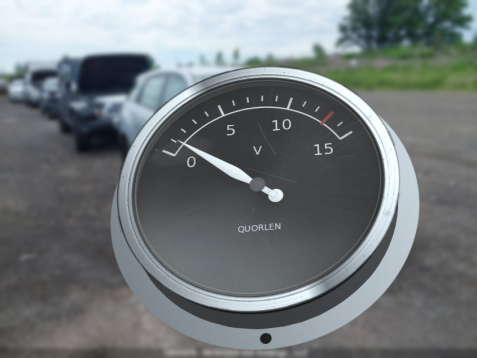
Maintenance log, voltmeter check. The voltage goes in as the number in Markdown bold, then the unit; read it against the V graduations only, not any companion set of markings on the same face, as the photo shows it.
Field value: **1** V
